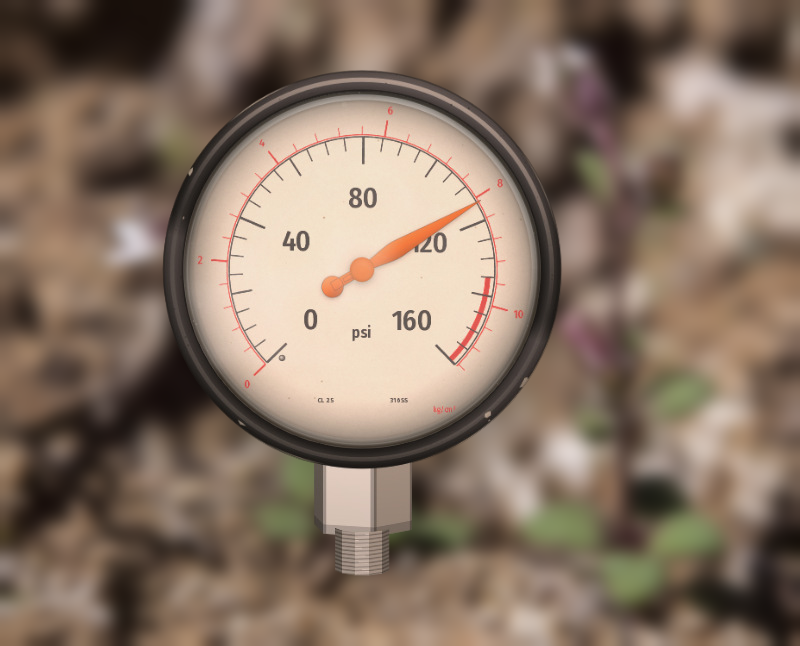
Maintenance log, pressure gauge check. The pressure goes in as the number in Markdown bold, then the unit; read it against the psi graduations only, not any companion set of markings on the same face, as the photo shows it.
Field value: **115** psi
